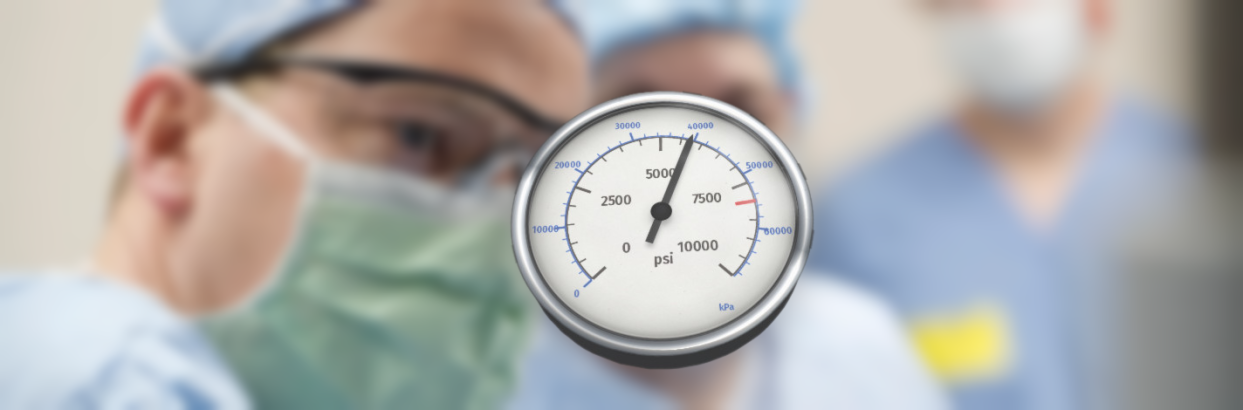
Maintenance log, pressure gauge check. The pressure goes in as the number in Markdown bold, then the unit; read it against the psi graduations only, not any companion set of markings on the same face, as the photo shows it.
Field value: **5750** psi
